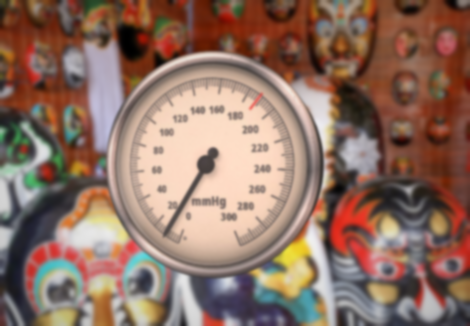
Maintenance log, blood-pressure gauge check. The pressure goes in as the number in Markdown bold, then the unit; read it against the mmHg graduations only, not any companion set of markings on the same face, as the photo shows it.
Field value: **10** mmHg
